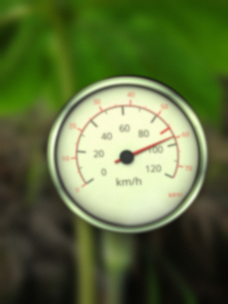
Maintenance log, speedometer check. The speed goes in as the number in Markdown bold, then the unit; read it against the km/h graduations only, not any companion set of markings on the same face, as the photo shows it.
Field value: **95** km/h
